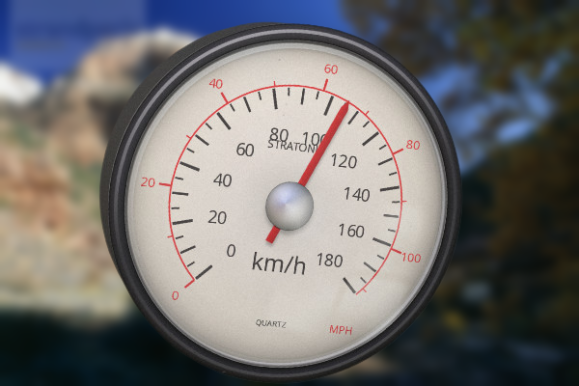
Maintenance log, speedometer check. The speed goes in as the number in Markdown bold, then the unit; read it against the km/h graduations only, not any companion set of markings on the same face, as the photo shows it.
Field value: **105** km/h
